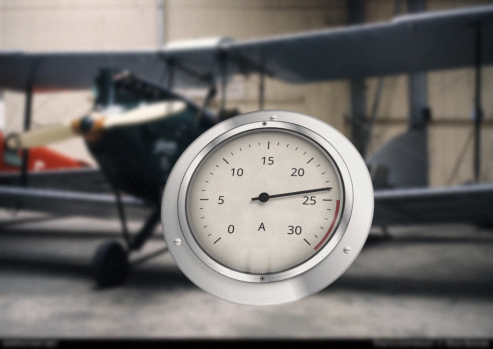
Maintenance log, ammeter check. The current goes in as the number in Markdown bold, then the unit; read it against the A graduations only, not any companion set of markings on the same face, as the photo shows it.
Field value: **24** A
